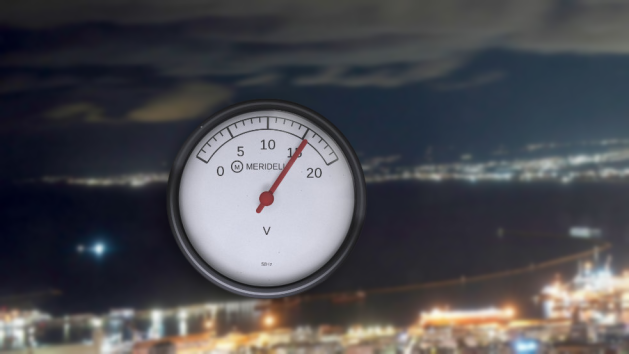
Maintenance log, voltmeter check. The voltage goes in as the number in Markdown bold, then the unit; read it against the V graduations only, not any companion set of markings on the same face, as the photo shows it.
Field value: **15.5** V
